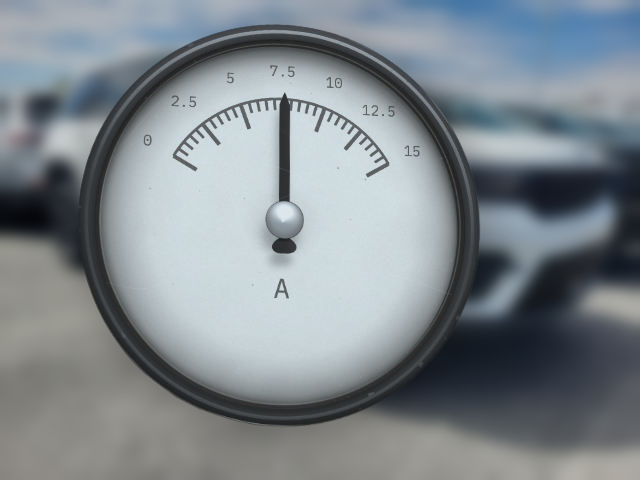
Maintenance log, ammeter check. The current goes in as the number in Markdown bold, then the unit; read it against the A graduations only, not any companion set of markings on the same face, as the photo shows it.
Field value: **7.5** A
